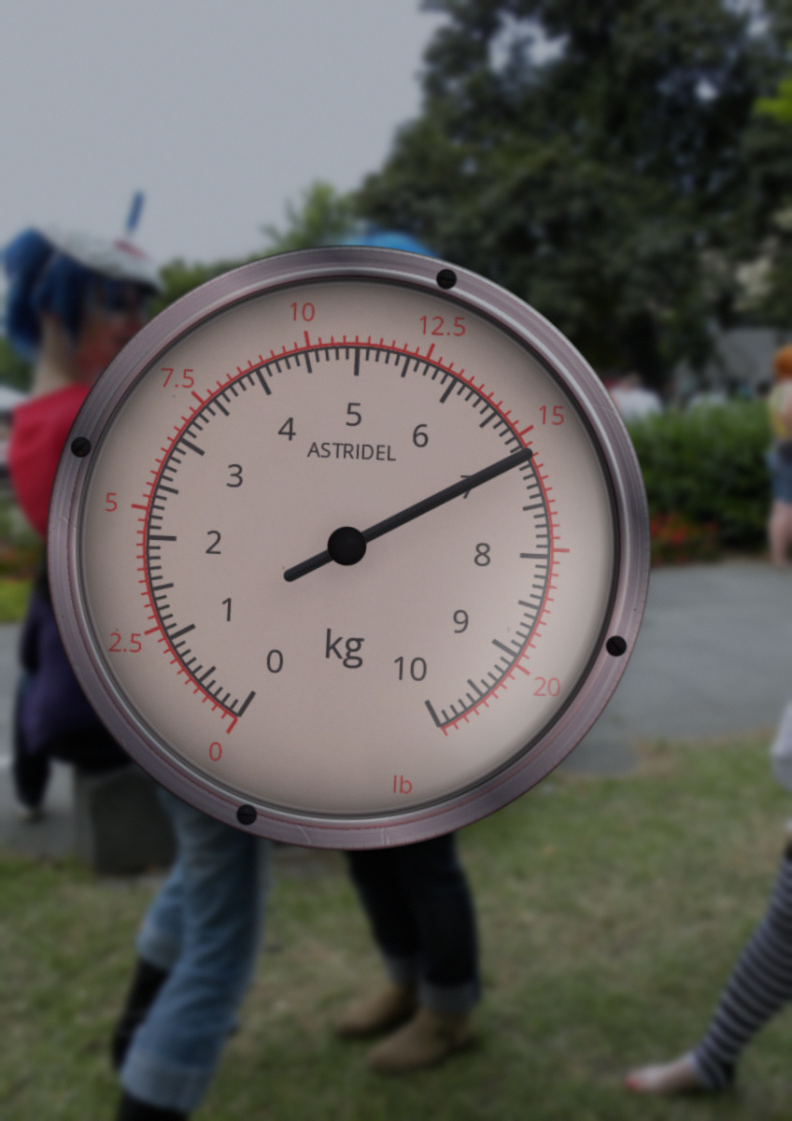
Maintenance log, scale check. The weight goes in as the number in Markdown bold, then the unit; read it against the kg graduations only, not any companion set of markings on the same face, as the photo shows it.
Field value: **7** kg
